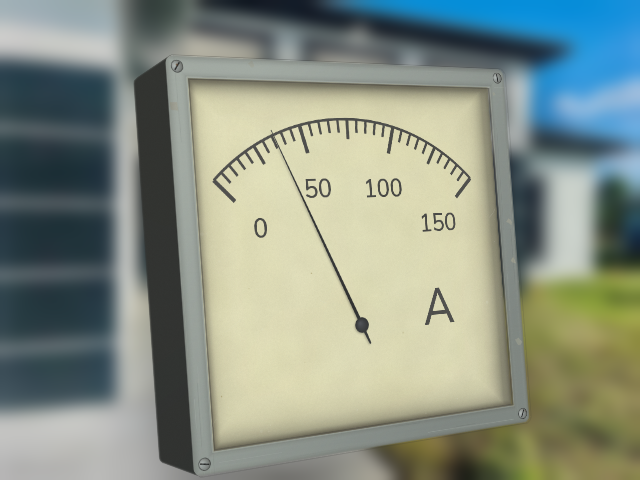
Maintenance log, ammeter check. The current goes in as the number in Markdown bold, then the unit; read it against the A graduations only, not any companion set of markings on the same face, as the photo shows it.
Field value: **35** A
